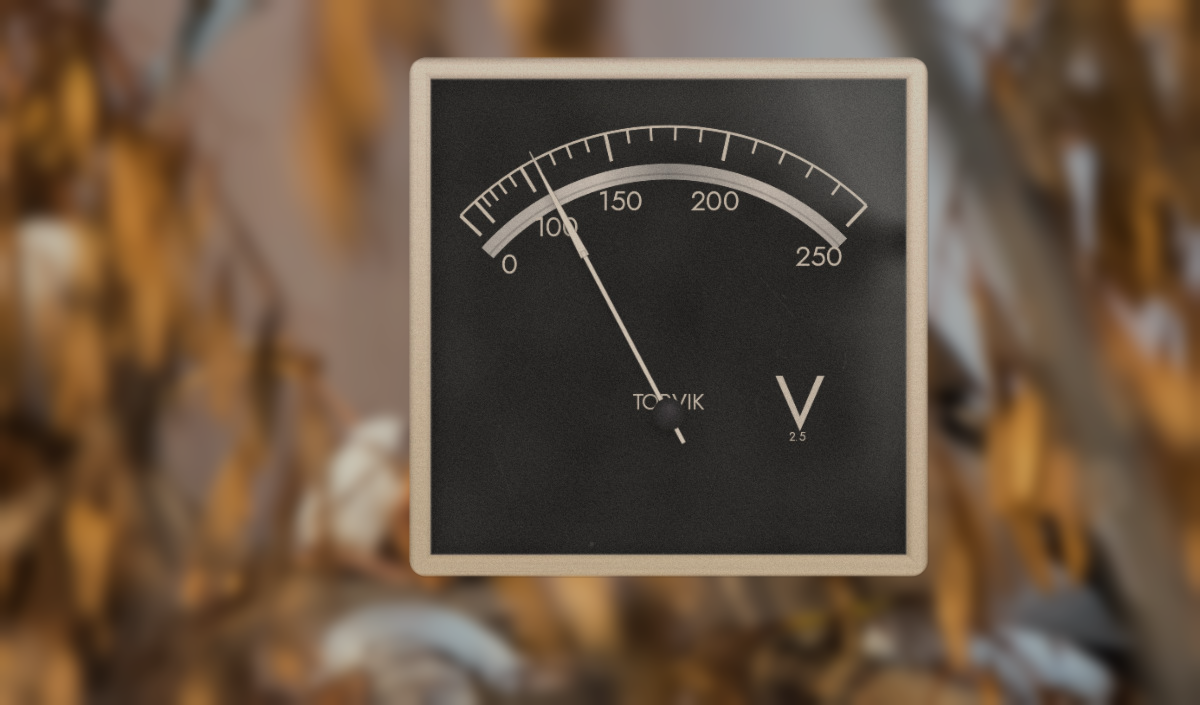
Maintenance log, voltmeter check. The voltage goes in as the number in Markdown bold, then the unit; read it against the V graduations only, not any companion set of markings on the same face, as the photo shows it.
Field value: **110** V
